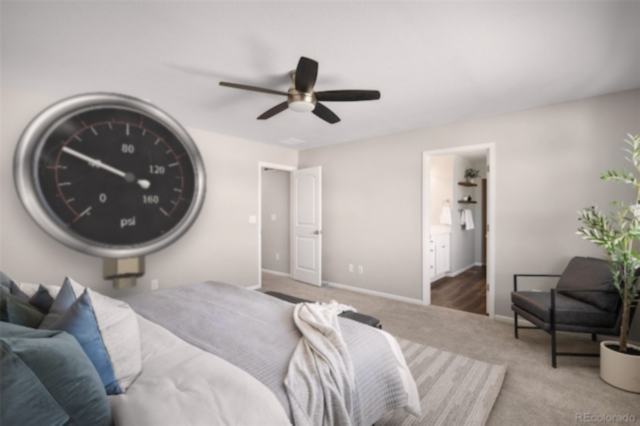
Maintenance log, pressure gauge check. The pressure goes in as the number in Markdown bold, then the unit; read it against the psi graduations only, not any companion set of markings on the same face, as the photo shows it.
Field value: **40** psi
